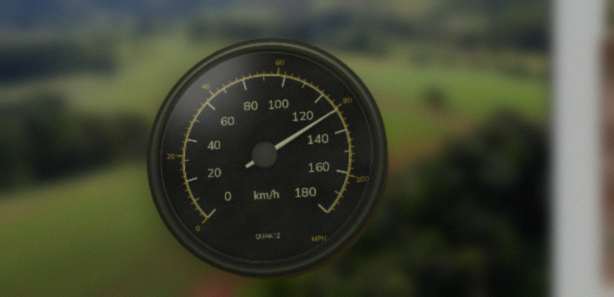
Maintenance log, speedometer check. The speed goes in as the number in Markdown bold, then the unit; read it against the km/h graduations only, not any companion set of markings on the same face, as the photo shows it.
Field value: **130** km/h
